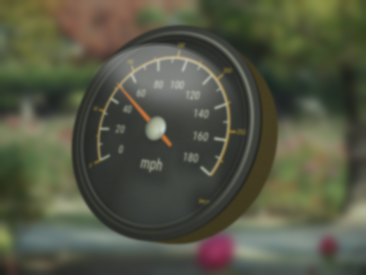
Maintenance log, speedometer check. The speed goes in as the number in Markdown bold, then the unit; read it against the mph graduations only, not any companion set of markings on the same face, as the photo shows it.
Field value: **50** mph
